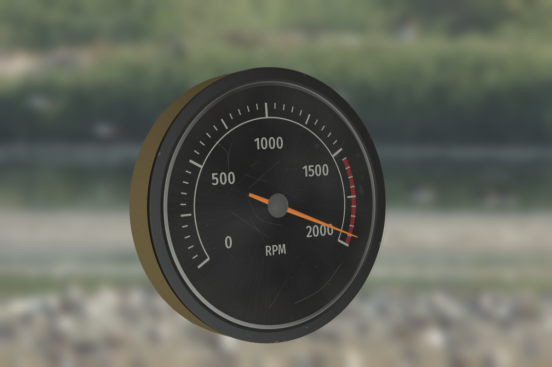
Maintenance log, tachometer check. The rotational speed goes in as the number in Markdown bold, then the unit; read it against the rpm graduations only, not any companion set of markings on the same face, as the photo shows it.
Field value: **1950** rpm
